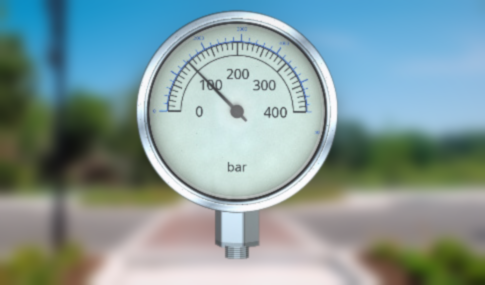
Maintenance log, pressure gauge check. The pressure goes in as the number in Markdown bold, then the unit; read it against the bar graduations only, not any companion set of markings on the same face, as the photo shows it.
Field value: **100** bar
